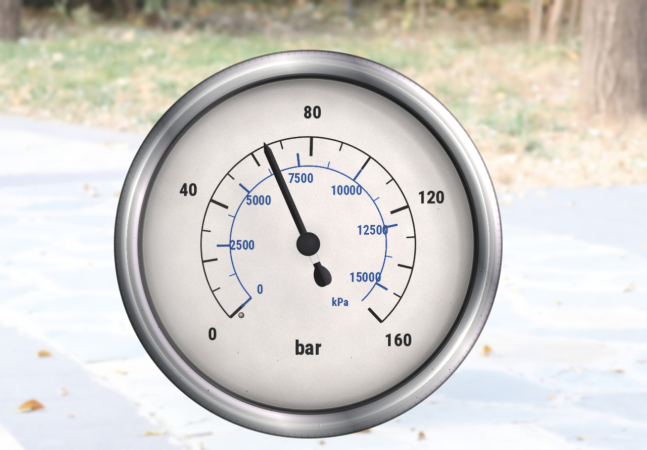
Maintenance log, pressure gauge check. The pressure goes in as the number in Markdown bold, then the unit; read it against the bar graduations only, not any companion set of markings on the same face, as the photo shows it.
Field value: **65** bar
